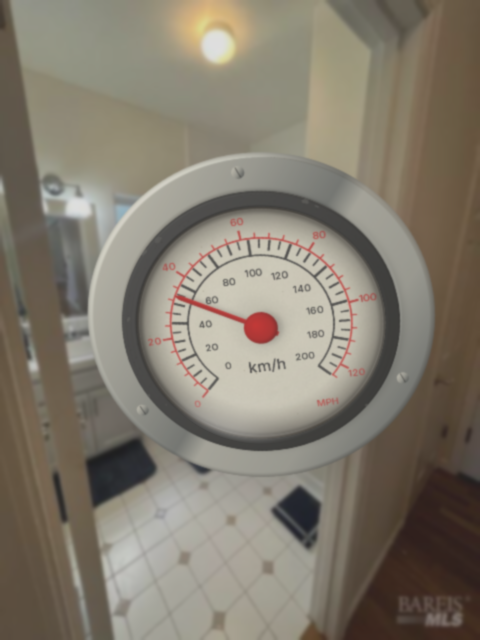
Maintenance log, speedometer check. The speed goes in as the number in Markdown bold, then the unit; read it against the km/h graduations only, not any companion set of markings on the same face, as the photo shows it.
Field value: **55** km/h
